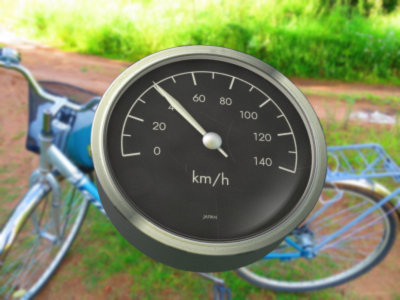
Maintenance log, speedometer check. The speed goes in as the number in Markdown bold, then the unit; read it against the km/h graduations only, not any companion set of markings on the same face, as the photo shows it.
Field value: **40** km/h
